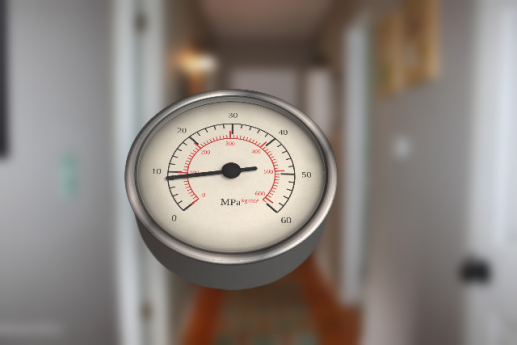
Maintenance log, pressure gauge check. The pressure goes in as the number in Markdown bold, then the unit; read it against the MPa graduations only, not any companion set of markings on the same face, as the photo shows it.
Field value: **8** MPa
